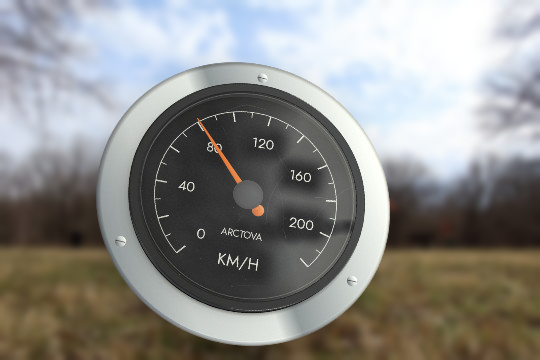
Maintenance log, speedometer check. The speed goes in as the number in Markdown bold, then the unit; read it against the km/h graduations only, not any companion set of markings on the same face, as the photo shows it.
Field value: **80** km/h
